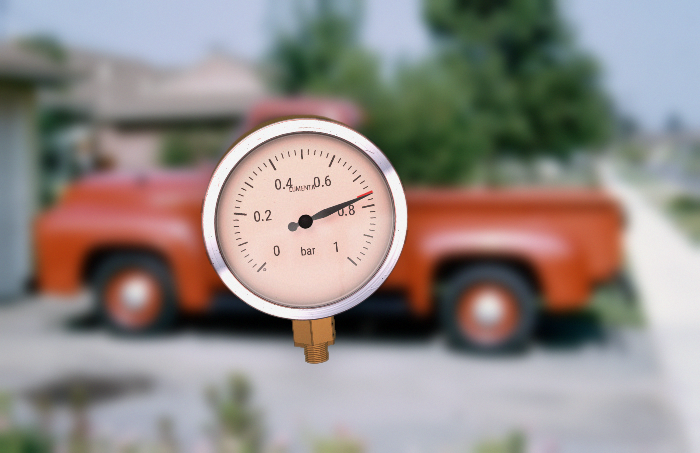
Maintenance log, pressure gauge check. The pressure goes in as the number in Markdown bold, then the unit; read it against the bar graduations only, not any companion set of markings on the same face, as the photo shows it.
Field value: **0.76** bar
